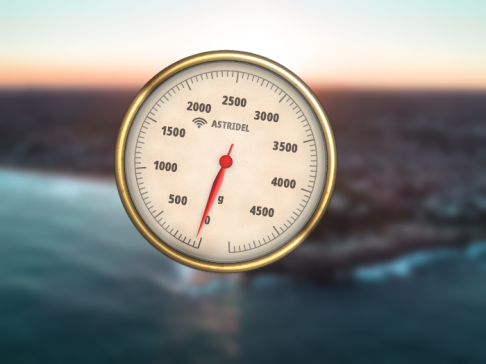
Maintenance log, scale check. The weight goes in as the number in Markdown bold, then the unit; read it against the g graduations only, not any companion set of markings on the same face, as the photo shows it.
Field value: **50** g
